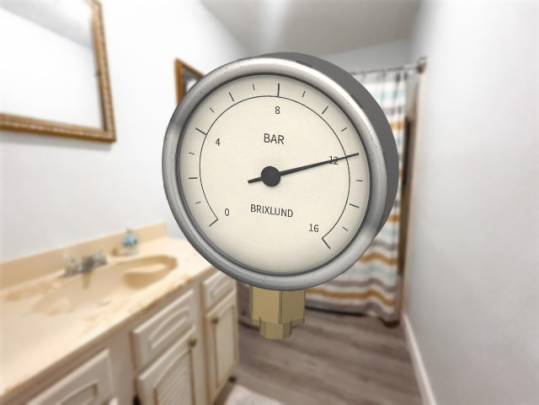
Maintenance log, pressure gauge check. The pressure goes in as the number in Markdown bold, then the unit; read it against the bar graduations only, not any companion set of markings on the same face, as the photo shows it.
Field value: **12** bar
